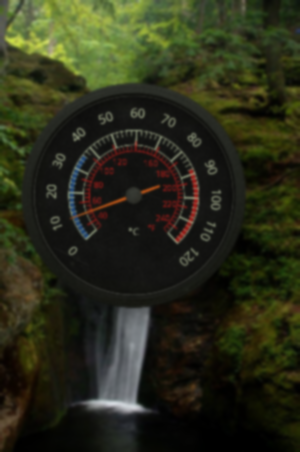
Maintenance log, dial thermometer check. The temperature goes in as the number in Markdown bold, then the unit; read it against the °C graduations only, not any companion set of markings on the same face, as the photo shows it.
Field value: **10** °C
